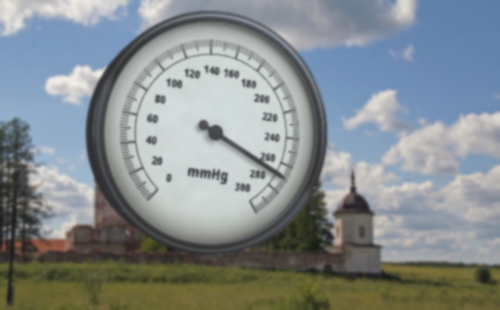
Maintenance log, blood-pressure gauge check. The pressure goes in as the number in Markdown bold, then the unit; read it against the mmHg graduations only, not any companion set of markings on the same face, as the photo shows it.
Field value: **270** mmHg
